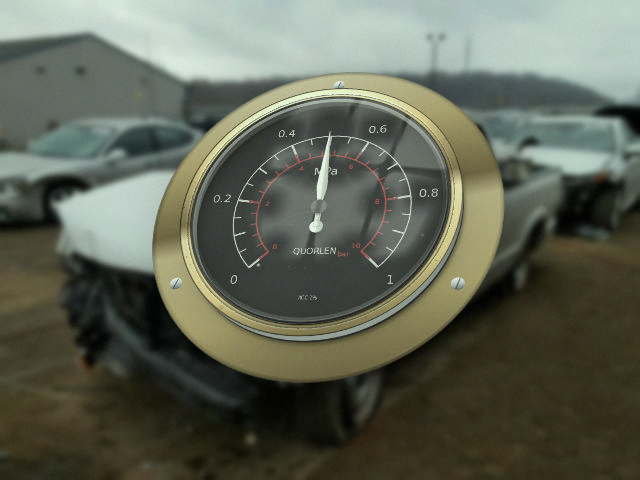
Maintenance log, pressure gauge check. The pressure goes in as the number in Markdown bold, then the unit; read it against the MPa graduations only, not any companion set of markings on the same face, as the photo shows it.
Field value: **0.5** MPa
